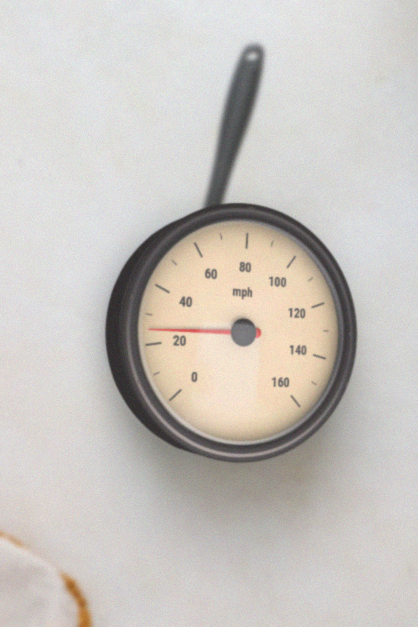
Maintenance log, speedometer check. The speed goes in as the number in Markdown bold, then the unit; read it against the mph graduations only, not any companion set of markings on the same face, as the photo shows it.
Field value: **25** mph
